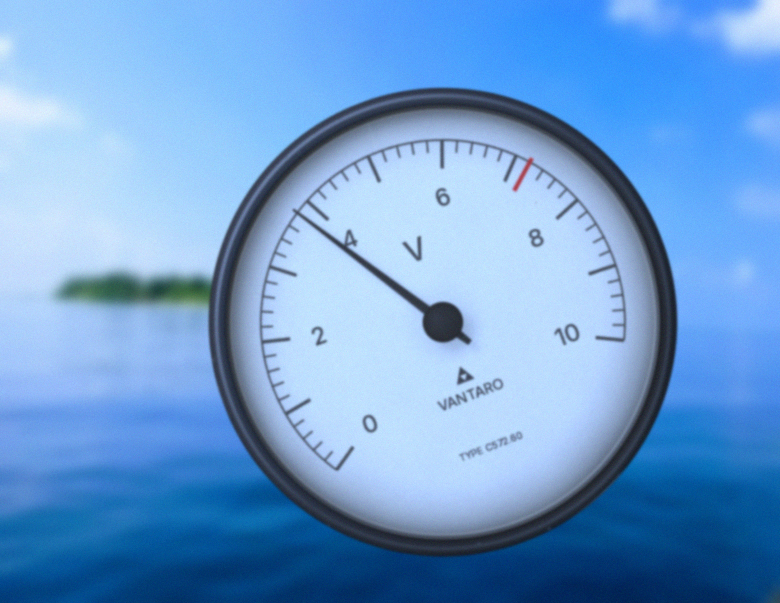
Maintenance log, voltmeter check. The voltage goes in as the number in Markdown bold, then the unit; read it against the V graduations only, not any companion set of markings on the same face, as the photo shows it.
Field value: **3.8** V
